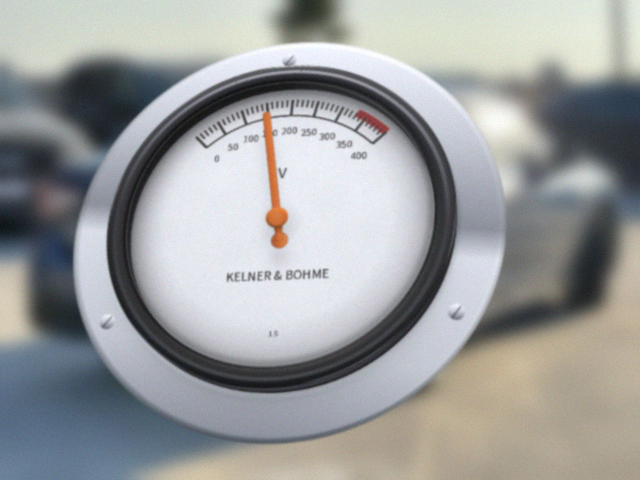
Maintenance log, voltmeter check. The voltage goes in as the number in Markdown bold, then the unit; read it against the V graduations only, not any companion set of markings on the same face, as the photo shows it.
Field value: **150** V
